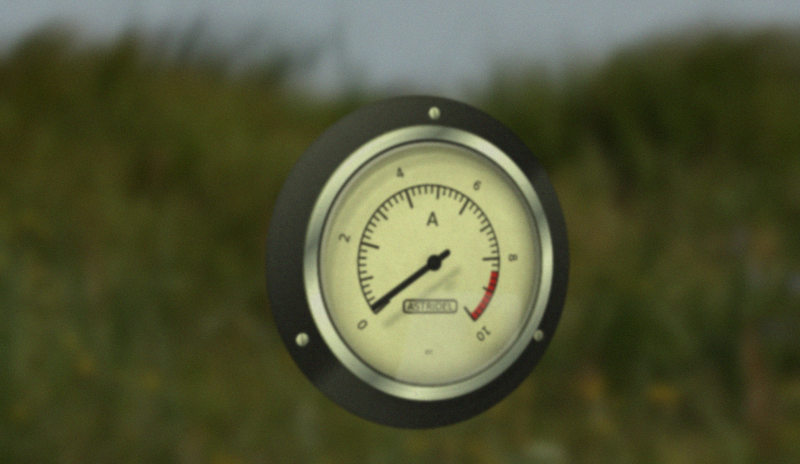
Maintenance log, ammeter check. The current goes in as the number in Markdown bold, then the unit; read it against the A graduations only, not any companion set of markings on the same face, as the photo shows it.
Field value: **0.2** A
